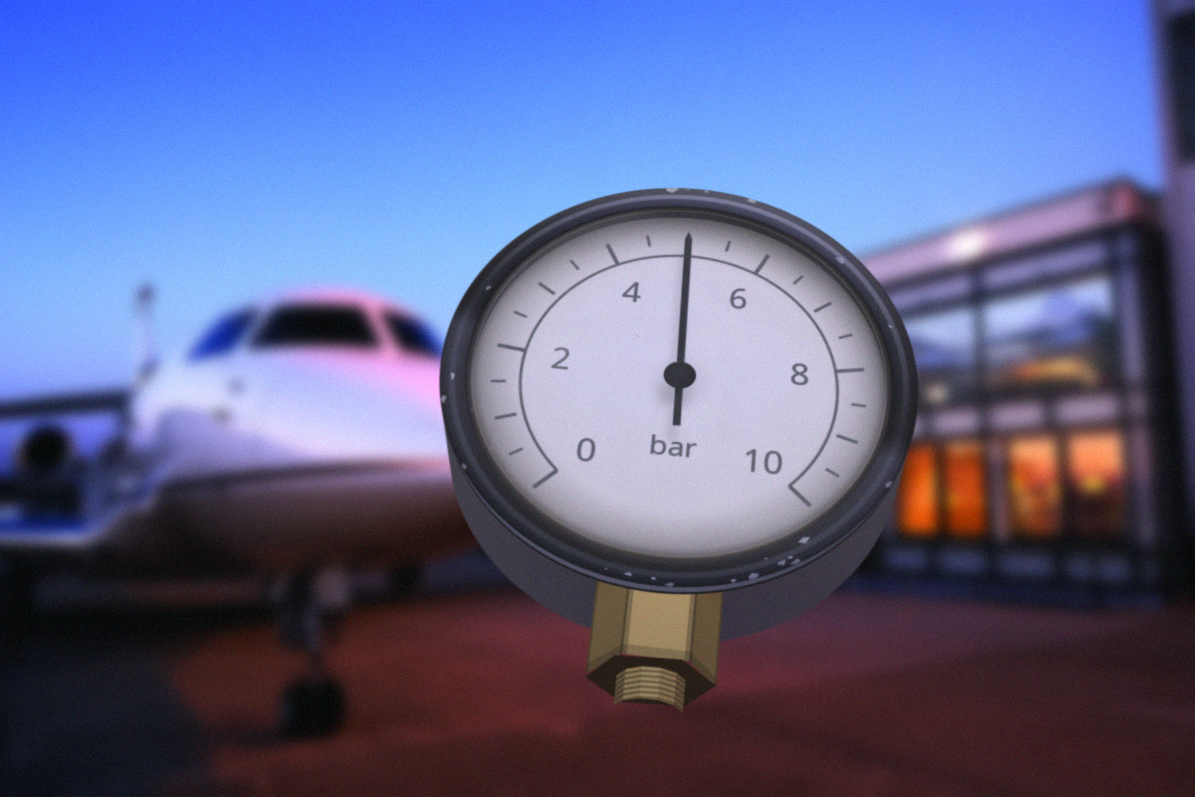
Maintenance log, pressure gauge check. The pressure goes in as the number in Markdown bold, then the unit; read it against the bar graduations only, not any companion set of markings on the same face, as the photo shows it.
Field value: **5** bar
